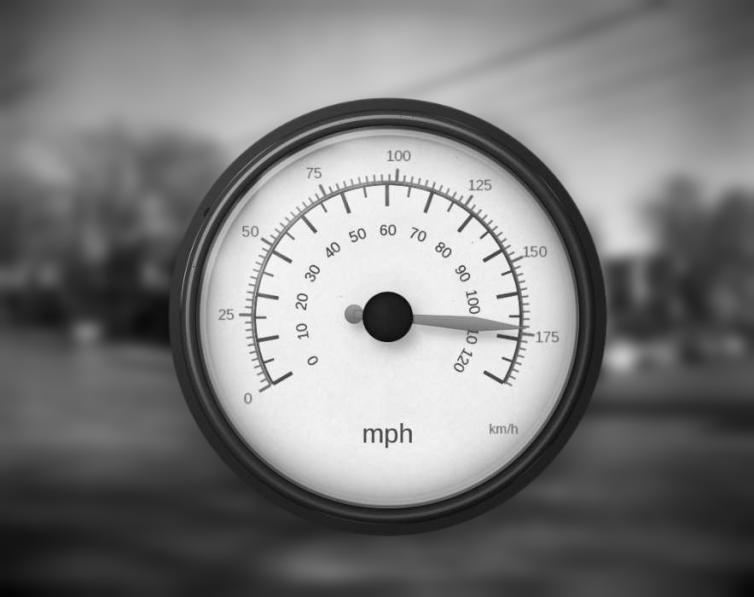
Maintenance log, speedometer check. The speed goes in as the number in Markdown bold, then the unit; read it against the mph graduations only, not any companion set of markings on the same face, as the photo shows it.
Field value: **107.5** mph
